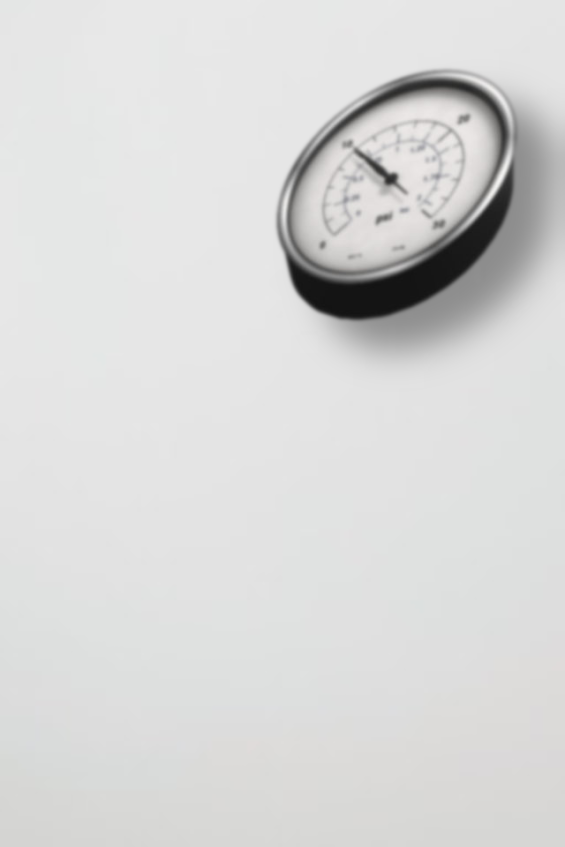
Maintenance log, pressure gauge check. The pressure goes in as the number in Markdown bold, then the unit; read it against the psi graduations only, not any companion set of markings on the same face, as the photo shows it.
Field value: **10** psi
